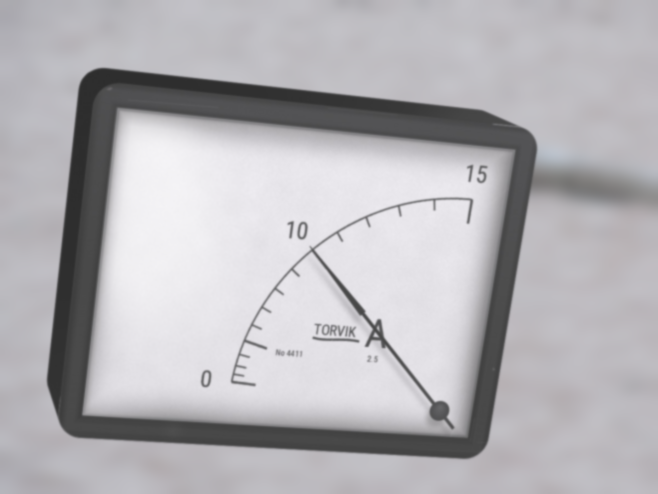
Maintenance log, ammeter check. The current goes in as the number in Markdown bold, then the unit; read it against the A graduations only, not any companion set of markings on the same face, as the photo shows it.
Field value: **10** A
